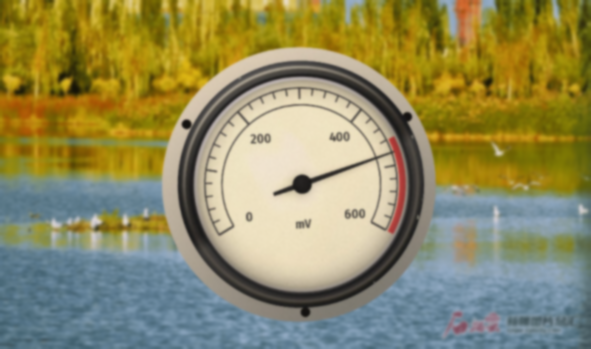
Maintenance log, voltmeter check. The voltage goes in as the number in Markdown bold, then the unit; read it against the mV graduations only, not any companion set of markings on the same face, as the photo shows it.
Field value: **480** mV
